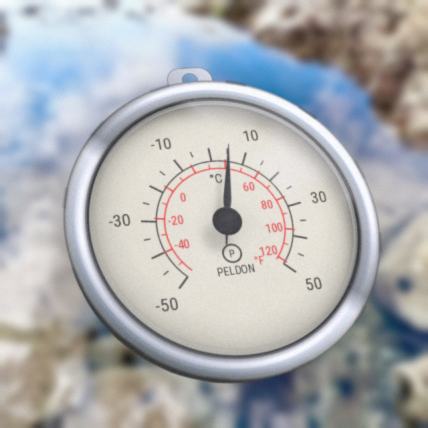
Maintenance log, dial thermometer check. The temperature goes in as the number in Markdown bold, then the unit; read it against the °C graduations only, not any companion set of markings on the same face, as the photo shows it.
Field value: **5** °C
